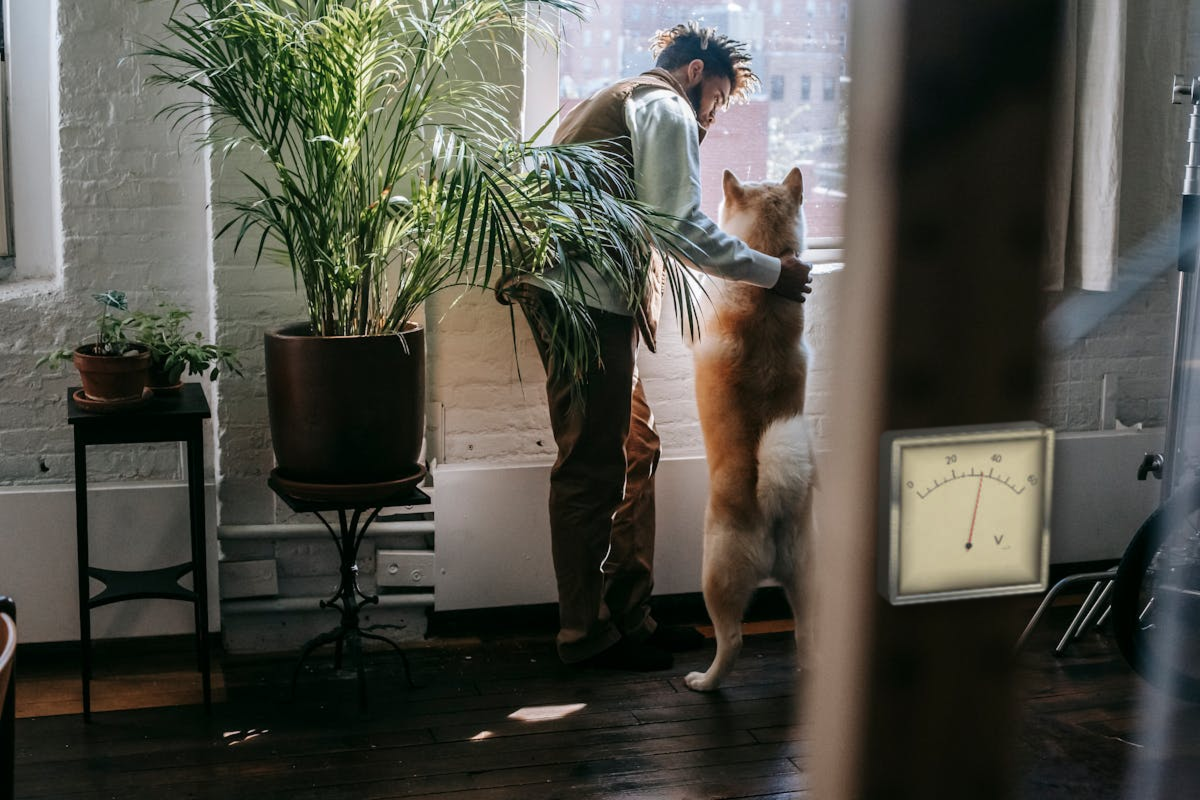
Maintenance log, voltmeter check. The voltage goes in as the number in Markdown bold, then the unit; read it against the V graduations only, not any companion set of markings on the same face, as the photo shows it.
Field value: **35** V
